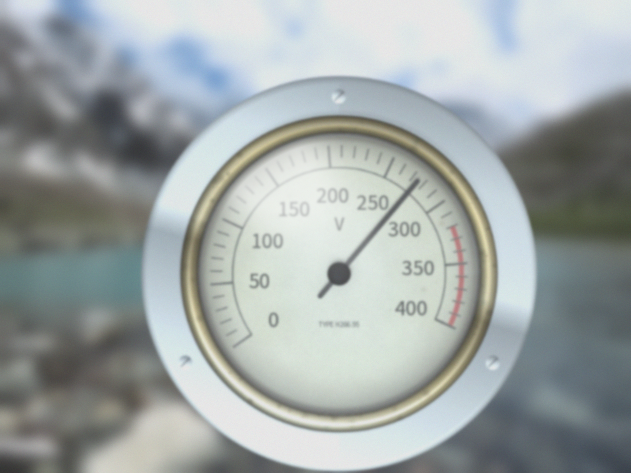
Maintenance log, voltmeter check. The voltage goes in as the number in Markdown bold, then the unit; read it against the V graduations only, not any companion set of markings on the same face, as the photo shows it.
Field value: **275** V
